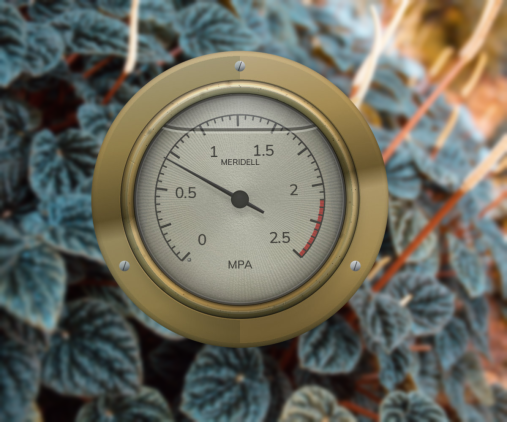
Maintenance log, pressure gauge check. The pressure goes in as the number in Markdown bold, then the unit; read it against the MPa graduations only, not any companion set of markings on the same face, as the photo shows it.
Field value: **0.7** MPa
